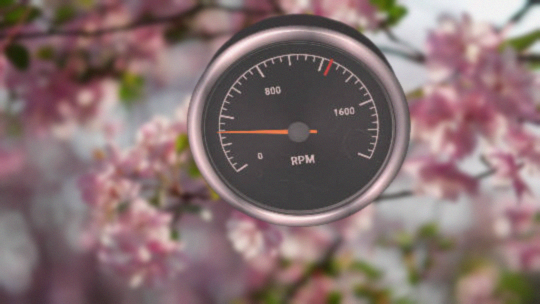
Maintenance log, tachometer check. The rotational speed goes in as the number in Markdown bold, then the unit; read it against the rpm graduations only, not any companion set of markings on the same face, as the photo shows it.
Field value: **300** rpm
